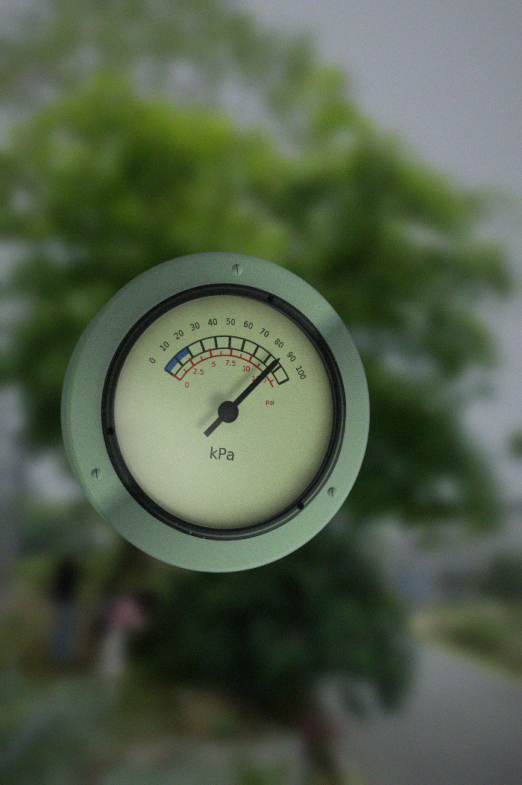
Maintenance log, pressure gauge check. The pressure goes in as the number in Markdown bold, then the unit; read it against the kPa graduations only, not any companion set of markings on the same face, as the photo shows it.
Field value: **85** kPa
